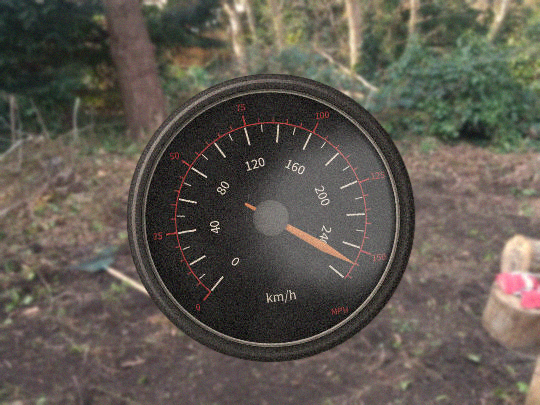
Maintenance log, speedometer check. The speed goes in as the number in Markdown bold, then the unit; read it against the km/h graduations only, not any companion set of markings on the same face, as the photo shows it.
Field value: **250** km/h
